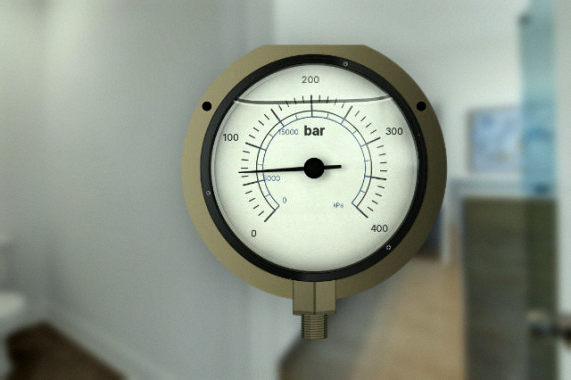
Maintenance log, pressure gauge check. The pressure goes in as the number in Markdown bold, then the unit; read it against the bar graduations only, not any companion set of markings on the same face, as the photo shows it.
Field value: **65** bar
